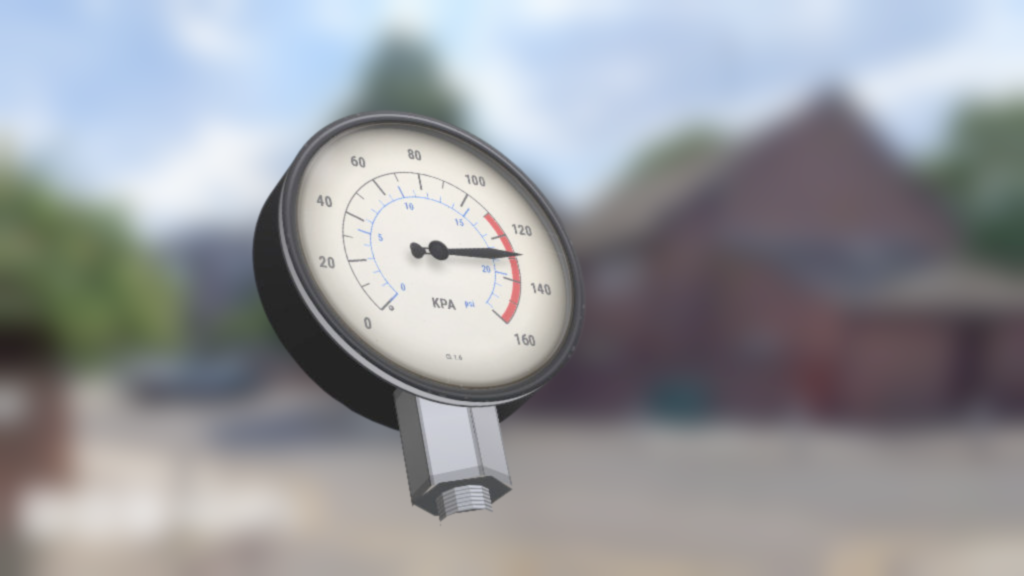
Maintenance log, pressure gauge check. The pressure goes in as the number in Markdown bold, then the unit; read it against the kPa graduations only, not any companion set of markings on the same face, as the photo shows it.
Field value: **130** kPa
